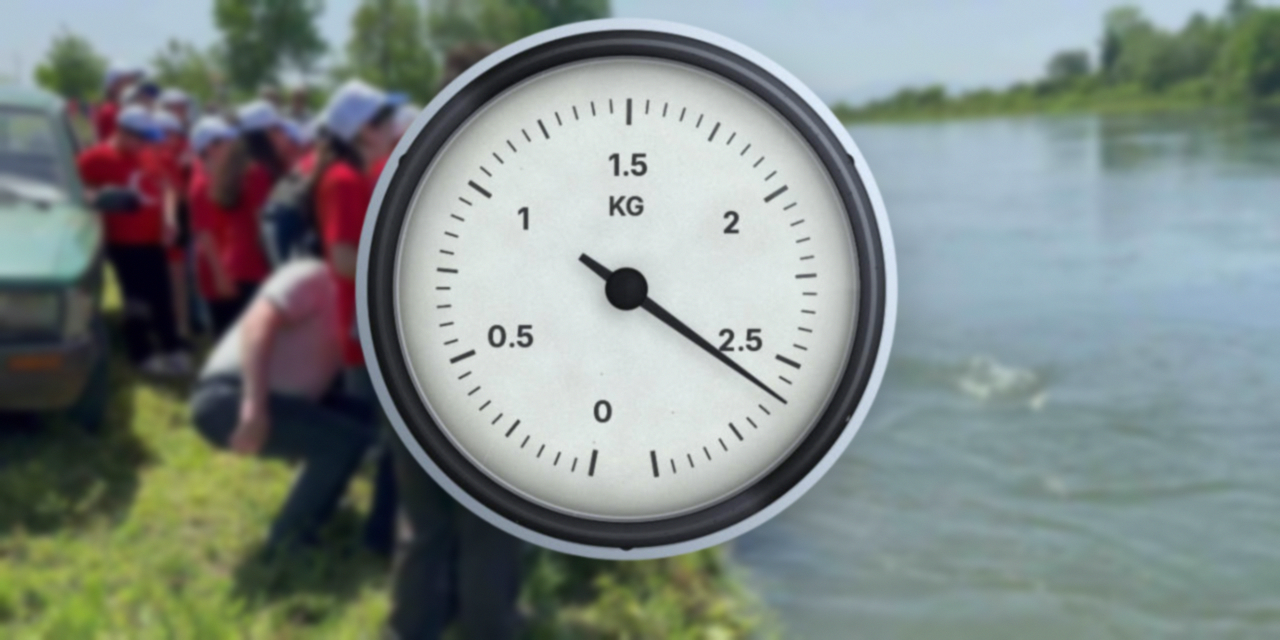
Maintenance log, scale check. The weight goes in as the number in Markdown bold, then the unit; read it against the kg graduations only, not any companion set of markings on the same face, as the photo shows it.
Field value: **2.6** kg
